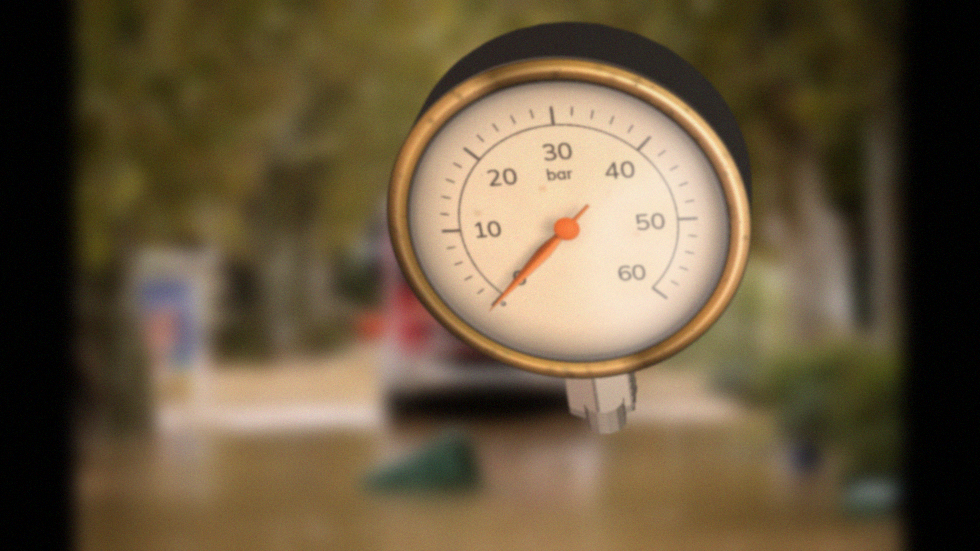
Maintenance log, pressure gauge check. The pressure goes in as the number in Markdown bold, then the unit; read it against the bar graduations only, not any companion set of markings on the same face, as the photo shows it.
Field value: **0** bar
